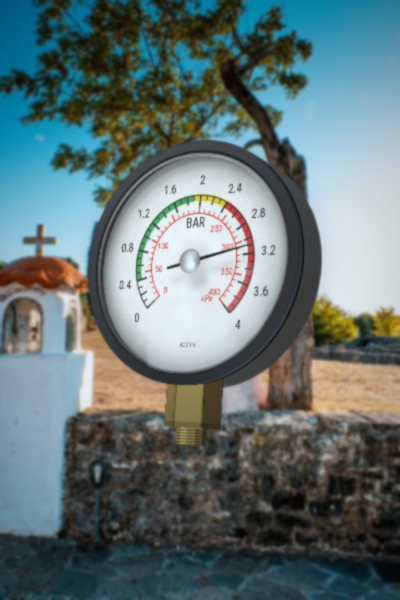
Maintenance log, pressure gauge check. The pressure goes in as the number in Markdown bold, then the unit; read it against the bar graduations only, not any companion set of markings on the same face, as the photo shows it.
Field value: **3.1** bar
